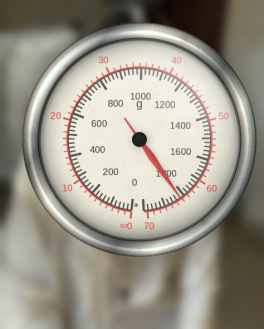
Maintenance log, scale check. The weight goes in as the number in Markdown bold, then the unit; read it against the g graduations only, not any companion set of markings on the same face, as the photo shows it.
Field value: **1820** g
